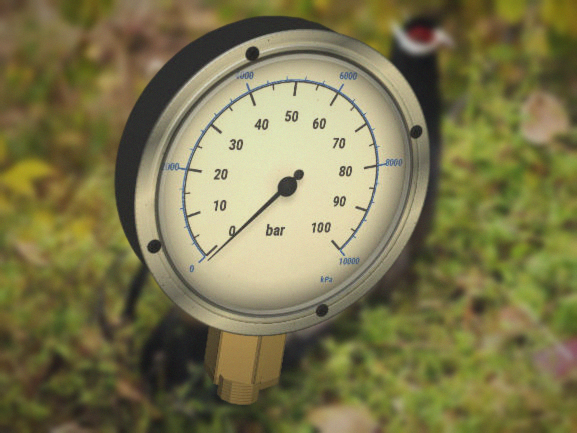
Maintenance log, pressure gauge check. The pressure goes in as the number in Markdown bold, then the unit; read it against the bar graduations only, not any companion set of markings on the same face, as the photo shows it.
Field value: **0** bar
